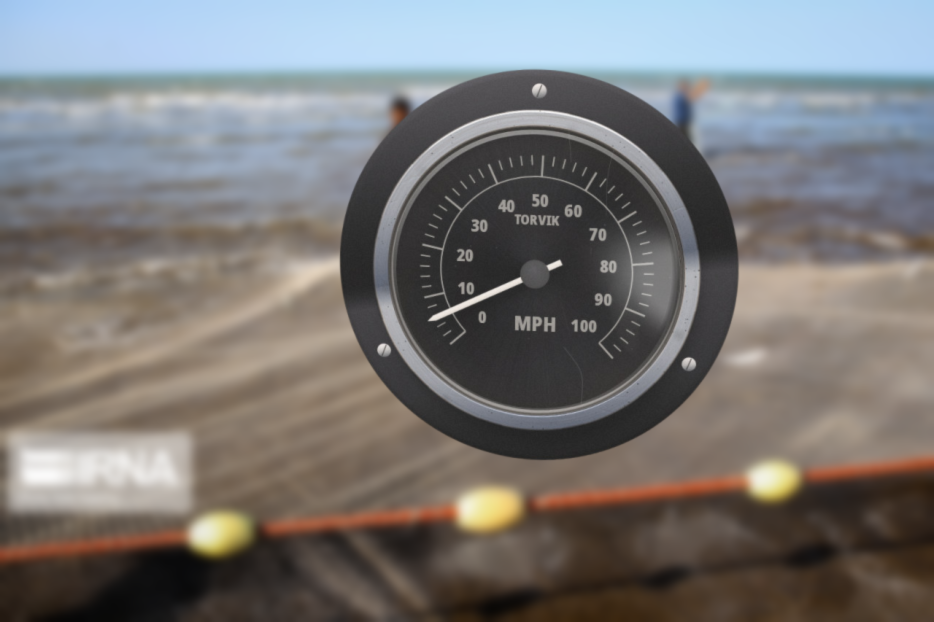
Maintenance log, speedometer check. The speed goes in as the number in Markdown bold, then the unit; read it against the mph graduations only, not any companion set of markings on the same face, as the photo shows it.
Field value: **6** mph
